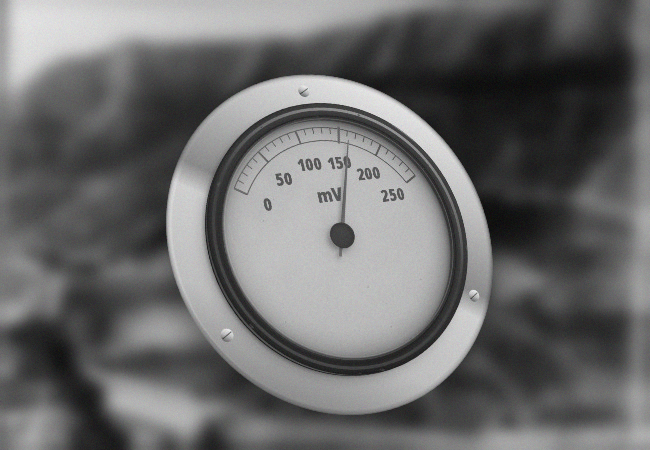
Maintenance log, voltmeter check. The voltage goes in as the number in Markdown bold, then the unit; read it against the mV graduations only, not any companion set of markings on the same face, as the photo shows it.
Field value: **160** mV
